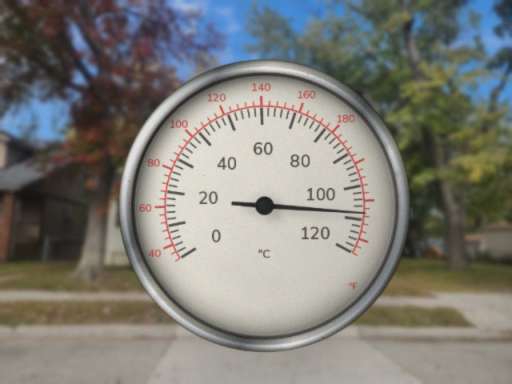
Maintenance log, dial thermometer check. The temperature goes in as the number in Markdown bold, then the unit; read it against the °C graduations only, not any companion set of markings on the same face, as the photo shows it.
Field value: **108** °C
